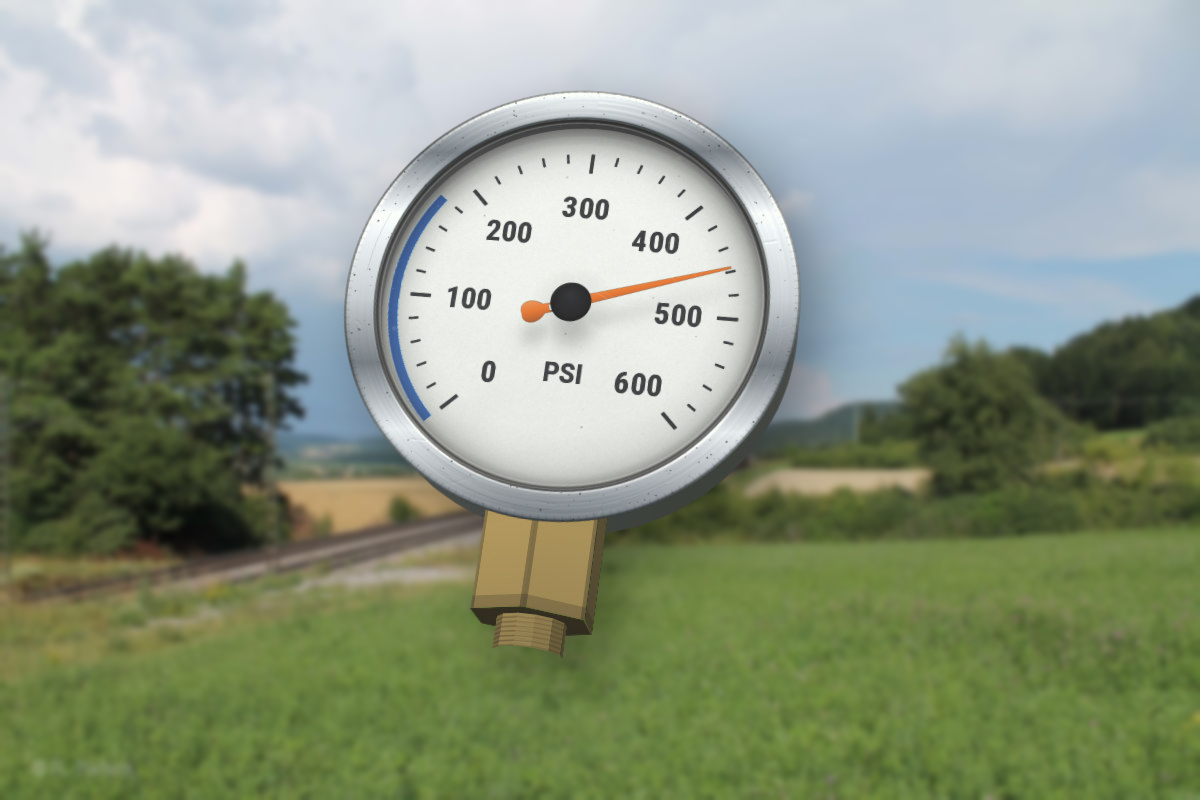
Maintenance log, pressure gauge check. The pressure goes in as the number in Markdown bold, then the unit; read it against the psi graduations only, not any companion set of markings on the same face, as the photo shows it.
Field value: **460** psi
